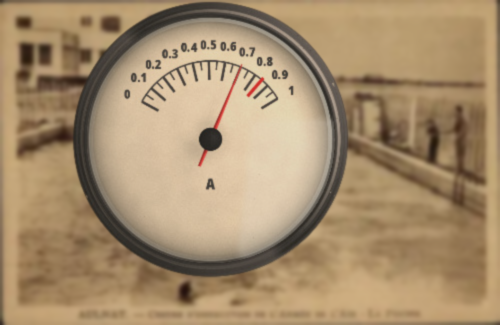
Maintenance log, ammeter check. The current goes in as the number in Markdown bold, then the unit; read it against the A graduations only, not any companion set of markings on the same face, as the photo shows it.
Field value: **0.7** A
